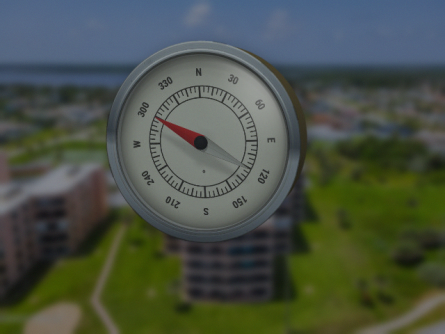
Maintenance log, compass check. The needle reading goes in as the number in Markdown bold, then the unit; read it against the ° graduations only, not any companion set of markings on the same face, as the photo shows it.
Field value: **300** °
